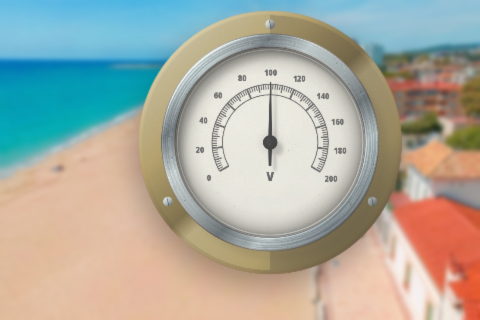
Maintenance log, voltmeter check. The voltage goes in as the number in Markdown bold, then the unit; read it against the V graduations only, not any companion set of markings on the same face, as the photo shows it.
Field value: **100** V
